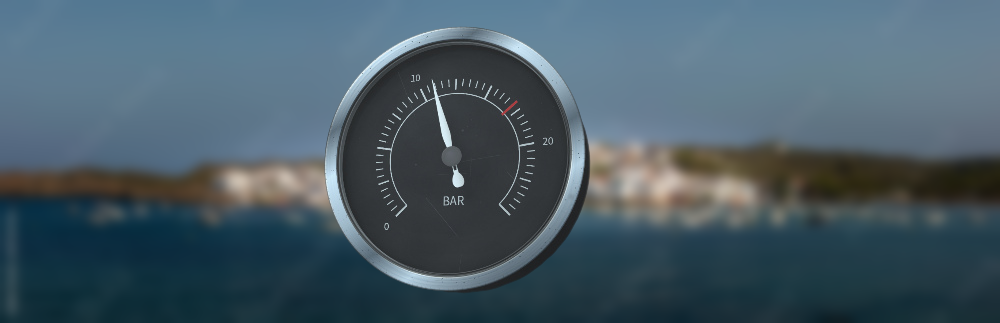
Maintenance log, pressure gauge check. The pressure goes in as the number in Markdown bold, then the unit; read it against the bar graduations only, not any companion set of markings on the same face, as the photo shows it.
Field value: **11** bar
